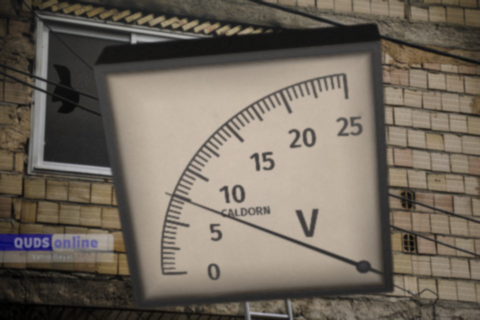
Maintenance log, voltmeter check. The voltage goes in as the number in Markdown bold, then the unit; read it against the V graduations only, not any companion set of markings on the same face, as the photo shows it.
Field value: **7.5** V
